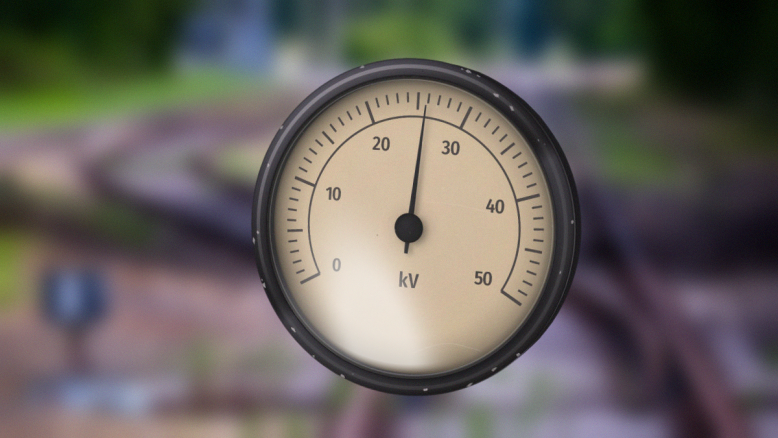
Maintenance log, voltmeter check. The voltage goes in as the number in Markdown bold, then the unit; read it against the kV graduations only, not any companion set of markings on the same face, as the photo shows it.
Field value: **26** kV
